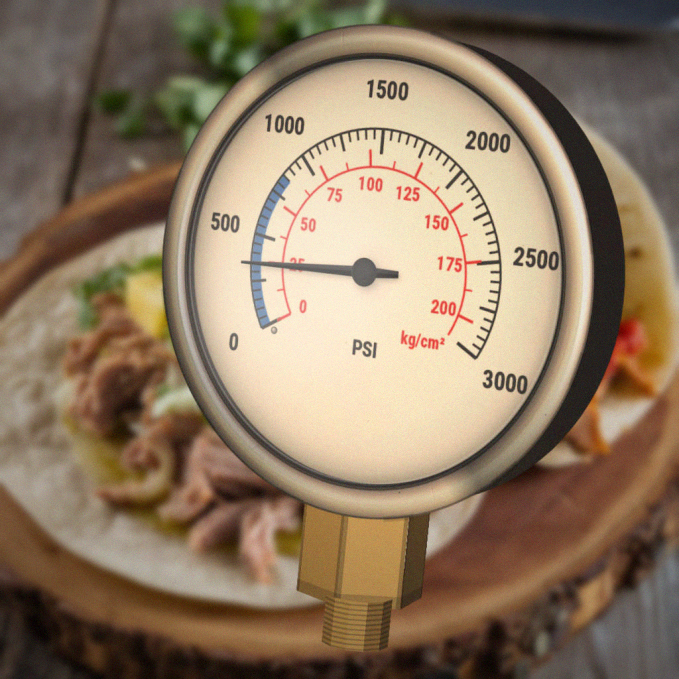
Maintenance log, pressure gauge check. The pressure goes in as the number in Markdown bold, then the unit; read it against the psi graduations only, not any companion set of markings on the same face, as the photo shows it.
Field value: **350** psi
